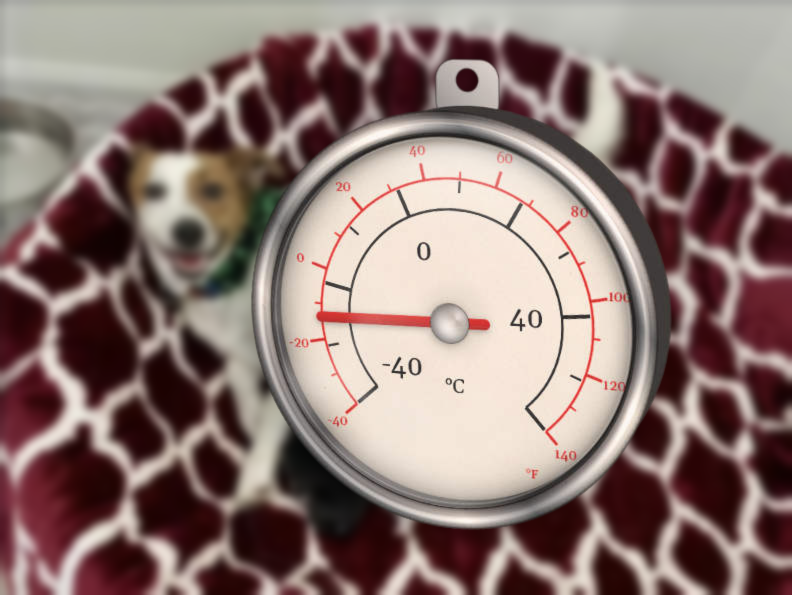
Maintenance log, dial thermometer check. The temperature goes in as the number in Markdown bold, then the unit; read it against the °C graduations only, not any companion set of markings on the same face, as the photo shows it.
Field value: **-25** °C
